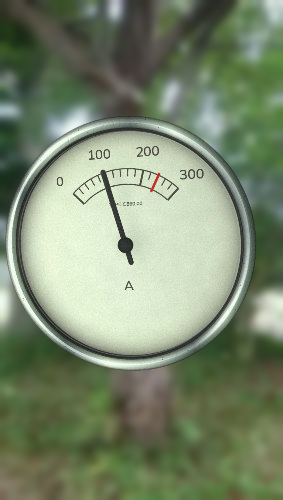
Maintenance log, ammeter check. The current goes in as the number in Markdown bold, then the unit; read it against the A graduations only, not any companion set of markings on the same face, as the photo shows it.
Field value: **100** A
